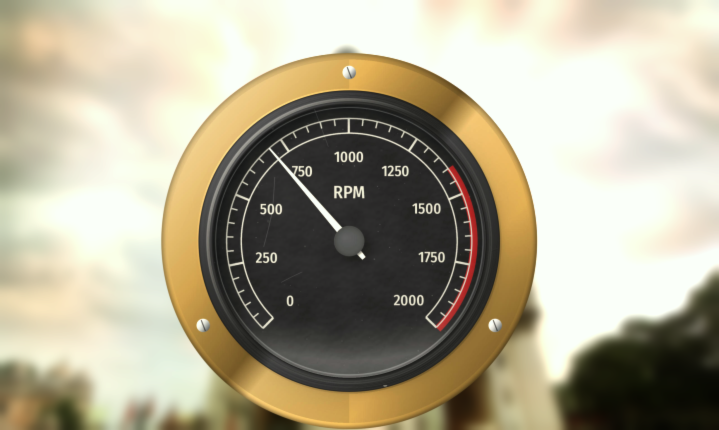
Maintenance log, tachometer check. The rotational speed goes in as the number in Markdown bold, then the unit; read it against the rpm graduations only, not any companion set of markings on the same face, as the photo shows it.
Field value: **700** rpm
